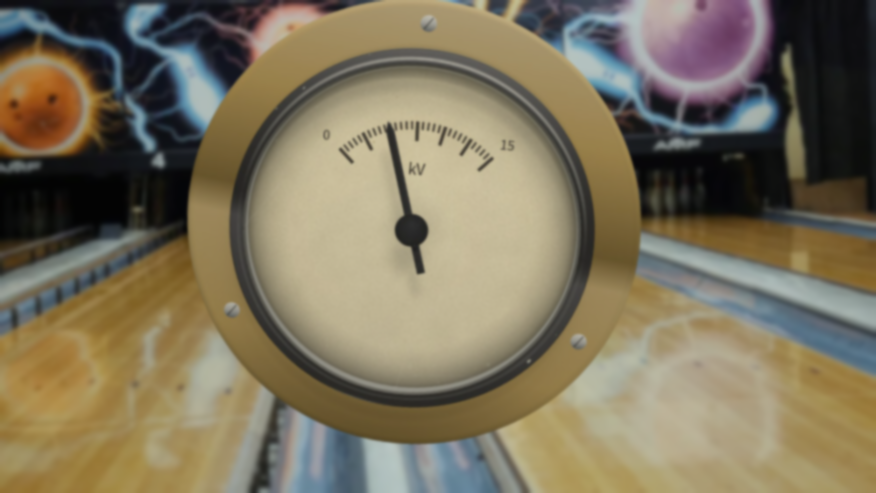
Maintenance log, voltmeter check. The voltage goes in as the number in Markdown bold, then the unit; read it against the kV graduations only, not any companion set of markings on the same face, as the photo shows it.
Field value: **5** kV
